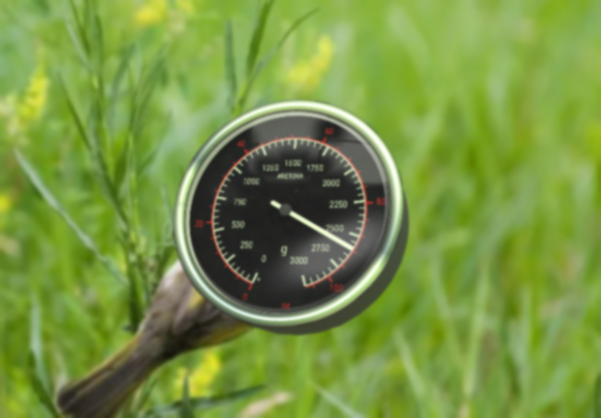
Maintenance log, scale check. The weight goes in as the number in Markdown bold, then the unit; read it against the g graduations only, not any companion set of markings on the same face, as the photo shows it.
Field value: **2600** g
